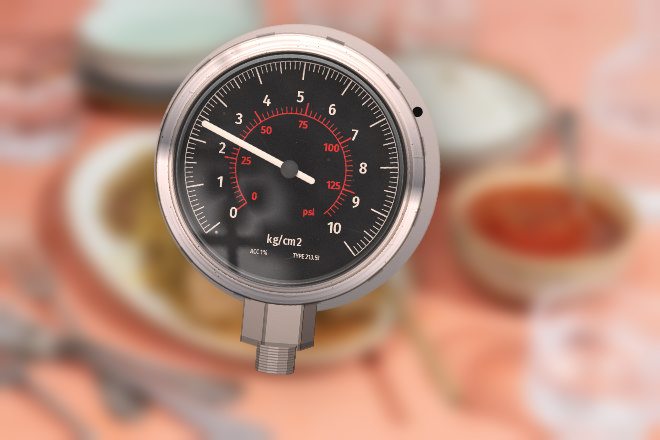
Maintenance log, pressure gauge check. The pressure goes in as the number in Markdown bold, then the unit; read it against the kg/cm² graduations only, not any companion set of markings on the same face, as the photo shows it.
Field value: **2.4** kg/cm²
